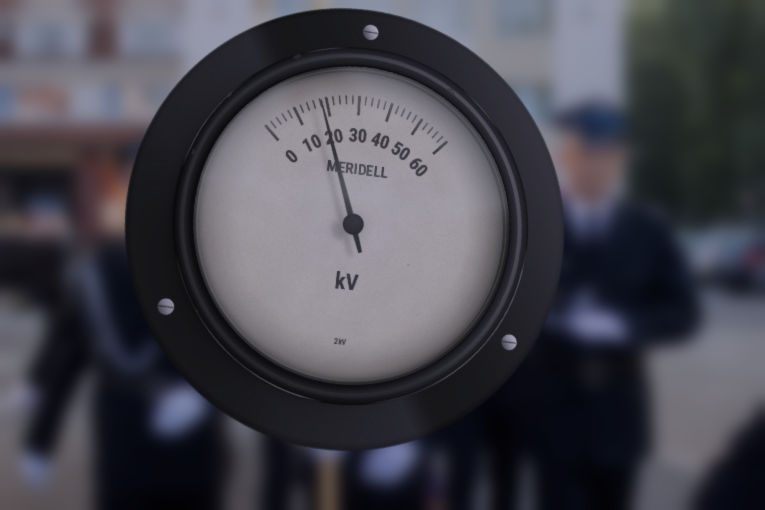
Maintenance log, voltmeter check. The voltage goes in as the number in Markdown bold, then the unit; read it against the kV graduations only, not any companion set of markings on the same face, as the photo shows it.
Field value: **18** kV
